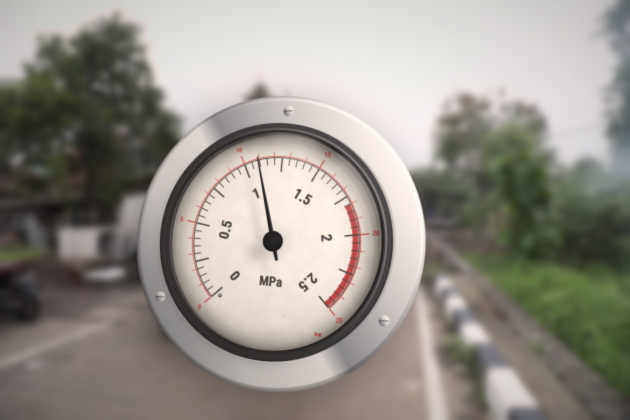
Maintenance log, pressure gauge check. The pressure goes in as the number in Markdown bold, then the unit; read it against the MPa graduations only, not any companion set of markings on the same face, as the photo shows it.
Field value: **1.1** MPa
